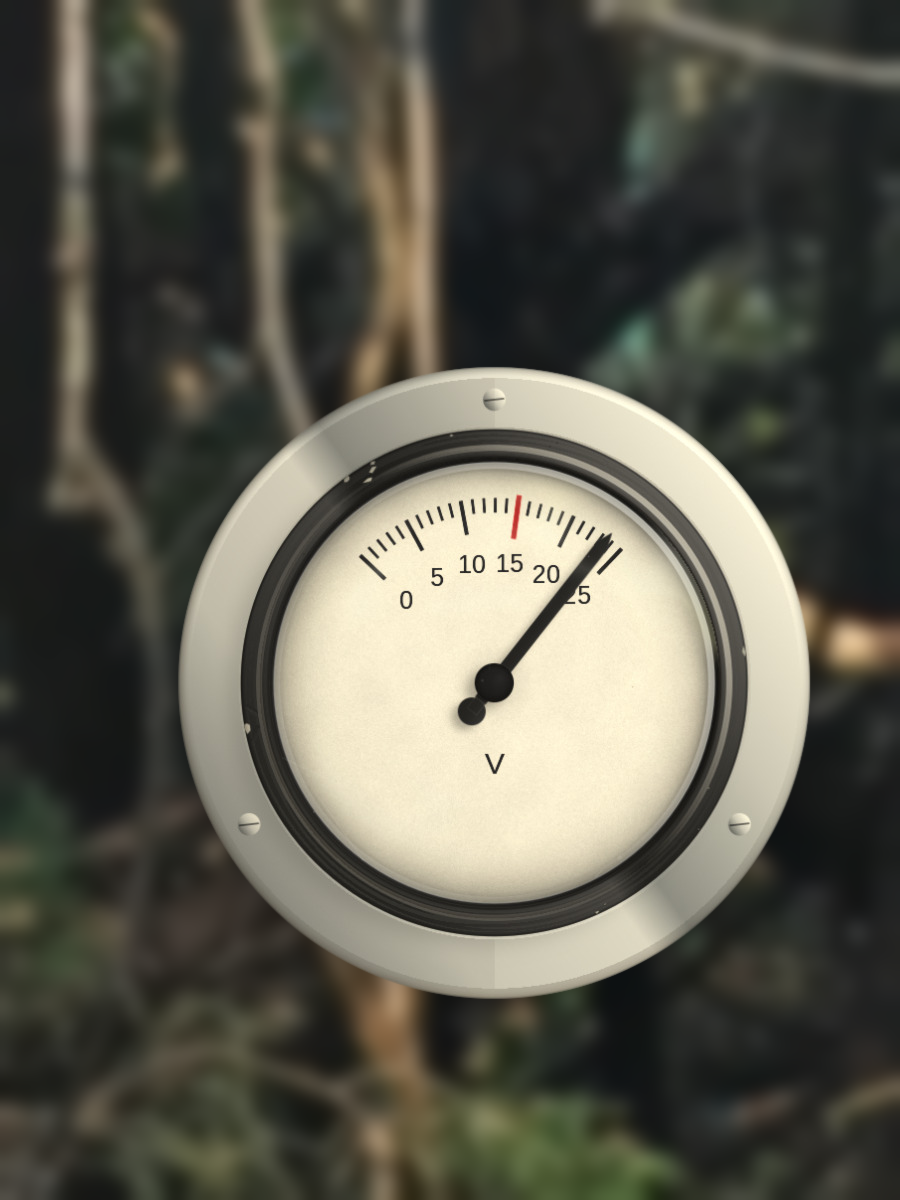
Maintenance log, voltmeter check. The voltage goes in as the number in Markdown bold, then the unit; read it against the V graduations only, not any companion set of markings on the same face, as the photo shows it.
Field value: **23.5** V
